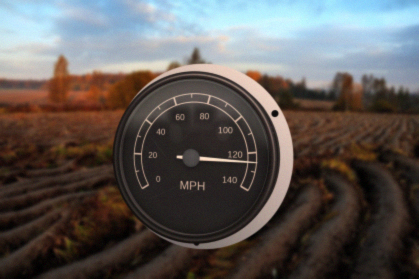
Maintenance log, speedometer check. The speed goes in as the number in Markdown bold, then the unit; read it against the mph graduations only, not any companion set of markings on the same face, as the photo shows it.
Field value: **125** mph
